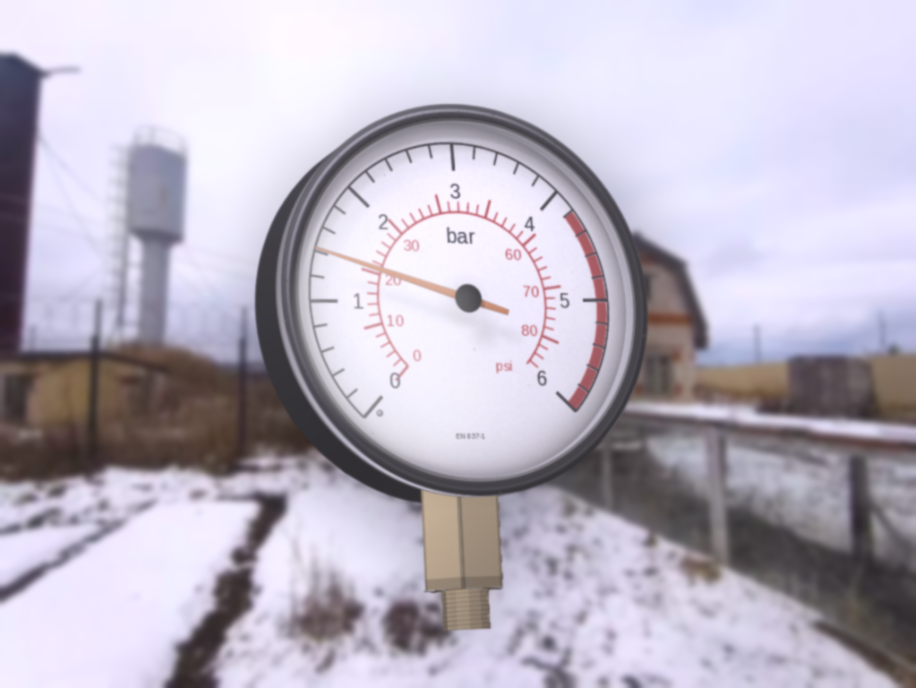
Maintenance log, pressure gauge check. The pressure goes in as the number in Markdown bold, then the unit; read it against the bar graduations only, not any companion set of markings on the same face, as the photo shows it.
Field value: **1.4** bar
